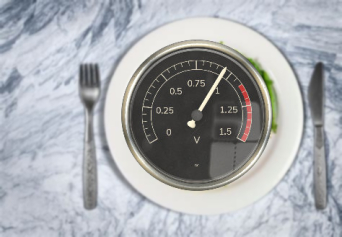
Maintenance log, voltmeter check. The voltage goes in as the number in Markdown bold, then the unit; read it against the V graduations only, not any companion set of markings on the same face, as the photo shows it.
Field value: **0.95** V
